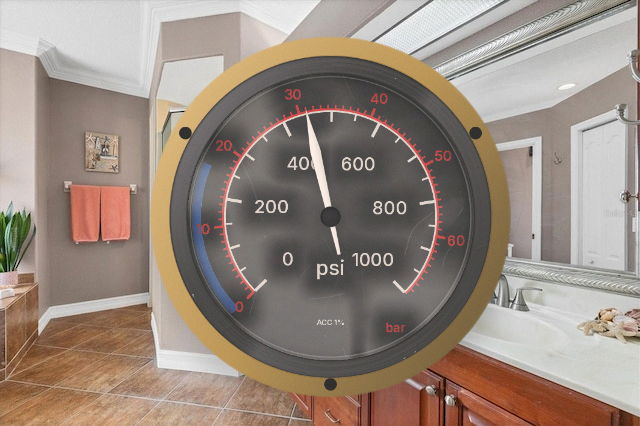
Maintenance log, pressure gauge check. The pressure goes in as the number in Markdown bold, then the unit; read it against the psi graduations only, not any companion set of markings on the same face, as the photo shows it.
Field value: **450** psi
